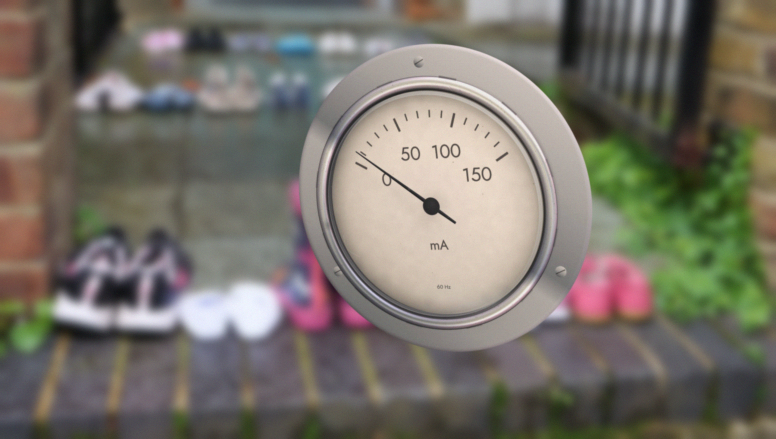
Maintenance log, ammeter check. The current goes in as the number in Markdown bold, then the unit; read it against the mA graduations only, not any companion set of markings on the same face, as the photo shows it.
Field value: **10** mA
